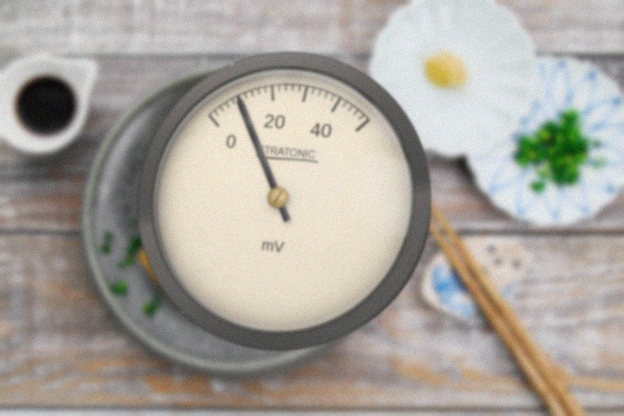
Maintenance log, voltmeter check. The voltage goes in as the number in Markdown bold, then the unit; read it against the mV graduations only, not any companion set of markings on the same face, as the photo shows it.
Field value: **10** mV
